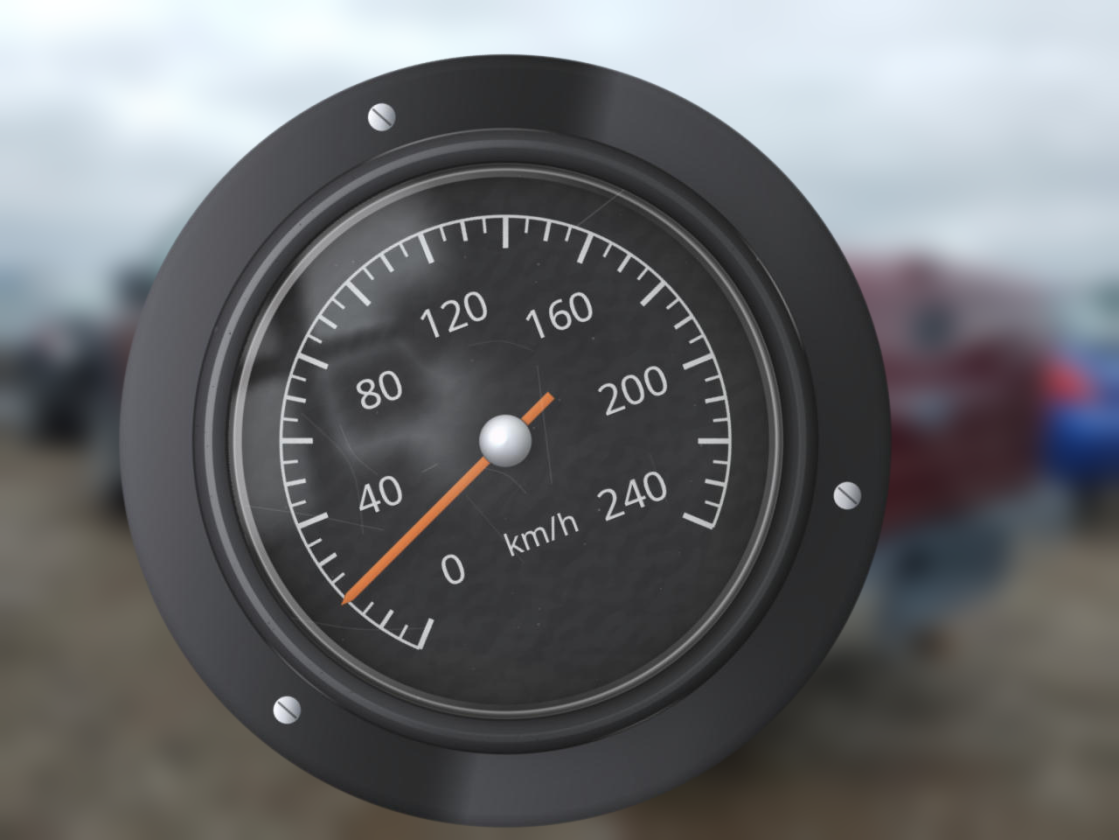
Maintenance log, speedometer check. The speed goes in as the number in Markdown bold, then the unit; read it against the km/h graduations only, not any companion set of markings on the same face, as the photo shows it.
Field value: **20** km/h
